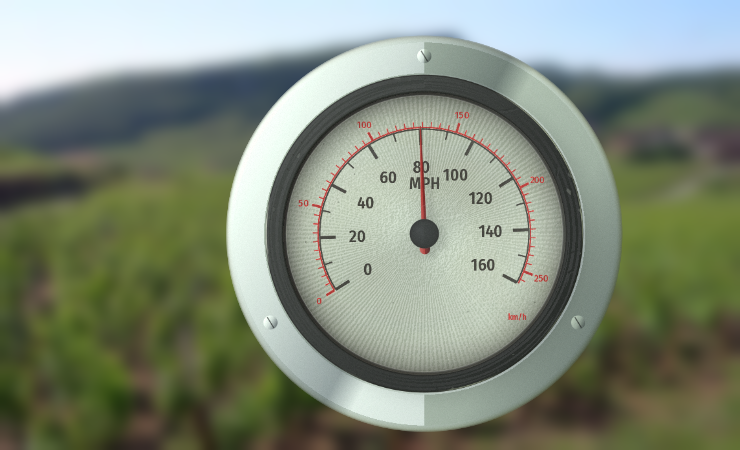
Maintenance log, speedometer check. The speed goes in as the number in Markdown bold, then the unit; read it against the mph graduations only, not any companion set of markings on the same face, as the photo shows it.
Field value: **80** mph
